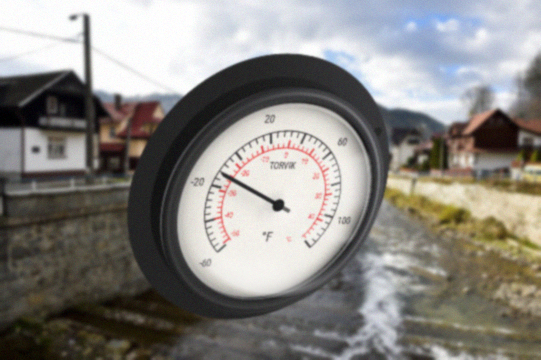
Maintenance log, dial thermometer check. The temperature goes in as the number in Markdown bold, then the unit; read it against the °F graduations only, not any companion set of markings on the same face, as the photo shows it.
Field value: **-12** °F
